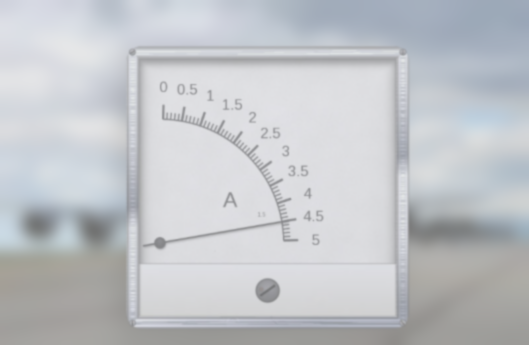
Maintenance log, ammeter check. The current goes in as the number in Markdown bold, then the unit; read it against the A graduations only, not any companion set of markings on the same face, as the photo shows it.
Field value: **4.5** A
